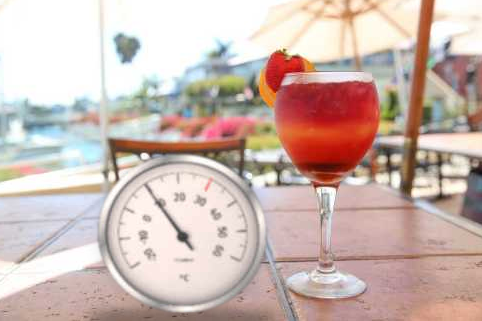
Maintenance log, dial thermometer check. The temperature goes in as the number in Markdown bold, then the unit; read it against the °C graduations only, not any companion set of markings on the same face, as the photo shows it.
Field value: **10** °C
